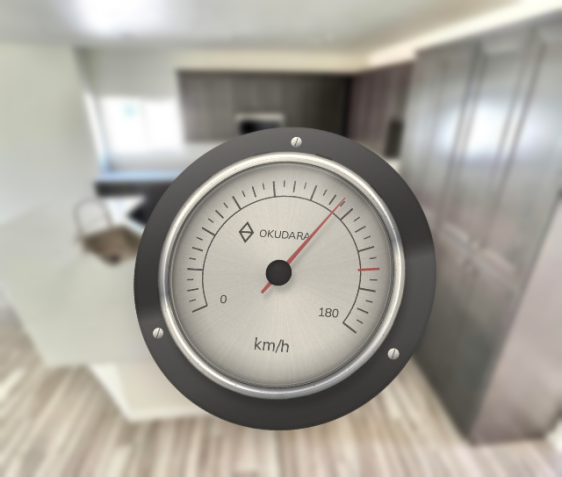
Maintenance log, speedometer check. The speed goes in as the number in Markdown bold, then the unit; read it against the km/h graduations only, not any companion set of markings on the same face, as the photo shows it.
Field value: **115** km/h
